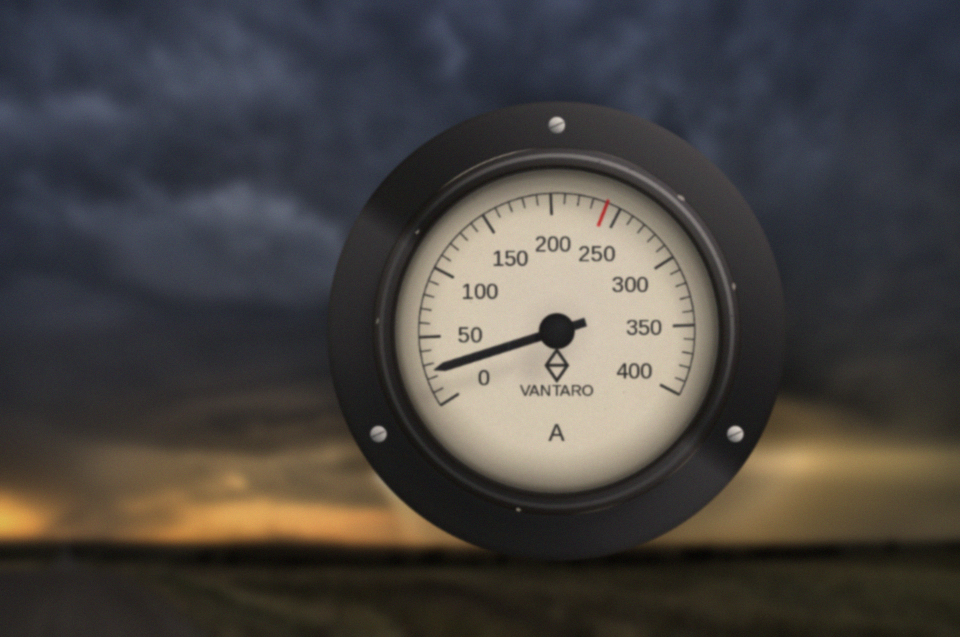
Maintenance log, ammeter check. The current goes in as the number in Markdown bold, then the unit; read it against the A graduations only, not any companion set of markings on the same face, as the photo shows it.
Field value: **25** A
